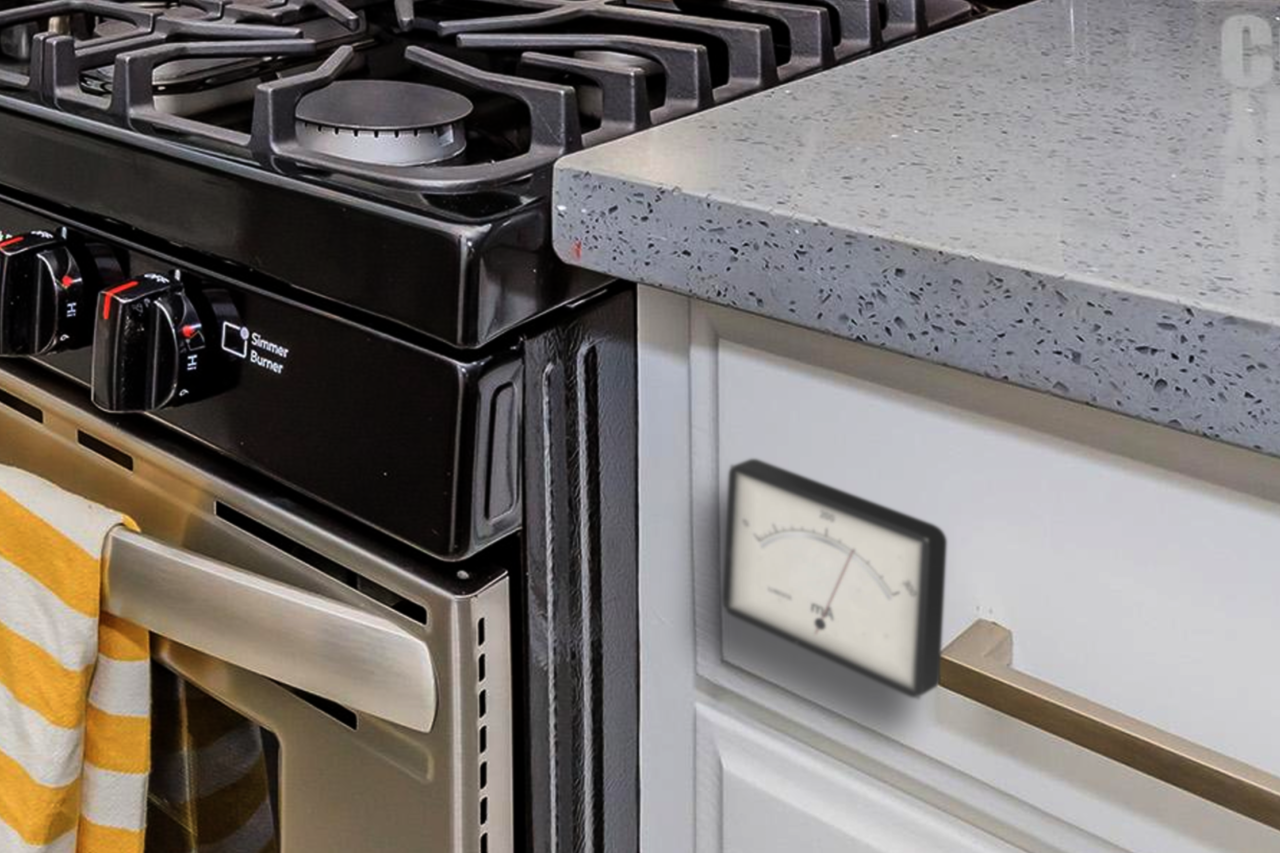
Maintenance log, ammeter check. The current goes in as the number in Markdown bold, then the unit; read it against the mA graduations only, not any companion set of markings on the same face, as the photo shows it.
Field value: **240** mA
